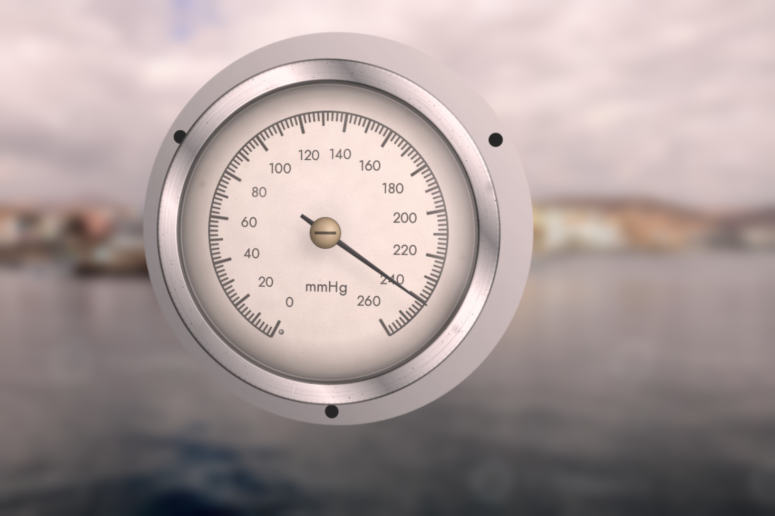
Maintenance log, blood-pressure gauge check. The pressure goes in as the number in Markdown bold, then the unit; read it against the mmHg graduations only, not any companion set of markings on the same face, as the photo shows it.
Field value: **240** mmHg
